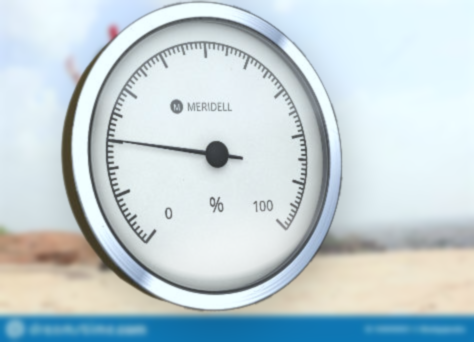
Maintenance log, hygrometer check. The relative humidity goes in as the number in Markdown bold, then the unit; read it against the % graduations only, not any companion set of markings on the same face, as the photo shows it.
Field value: **20** %
